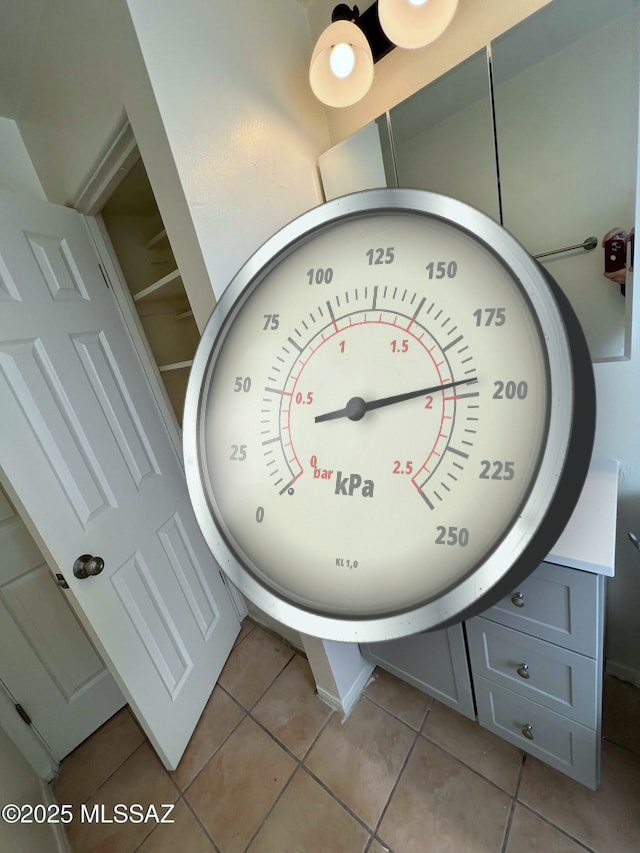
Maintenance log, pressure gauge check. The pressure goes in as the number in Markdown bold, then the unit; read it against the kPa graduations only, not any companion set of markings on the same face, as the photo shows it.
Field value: **195** kPa
